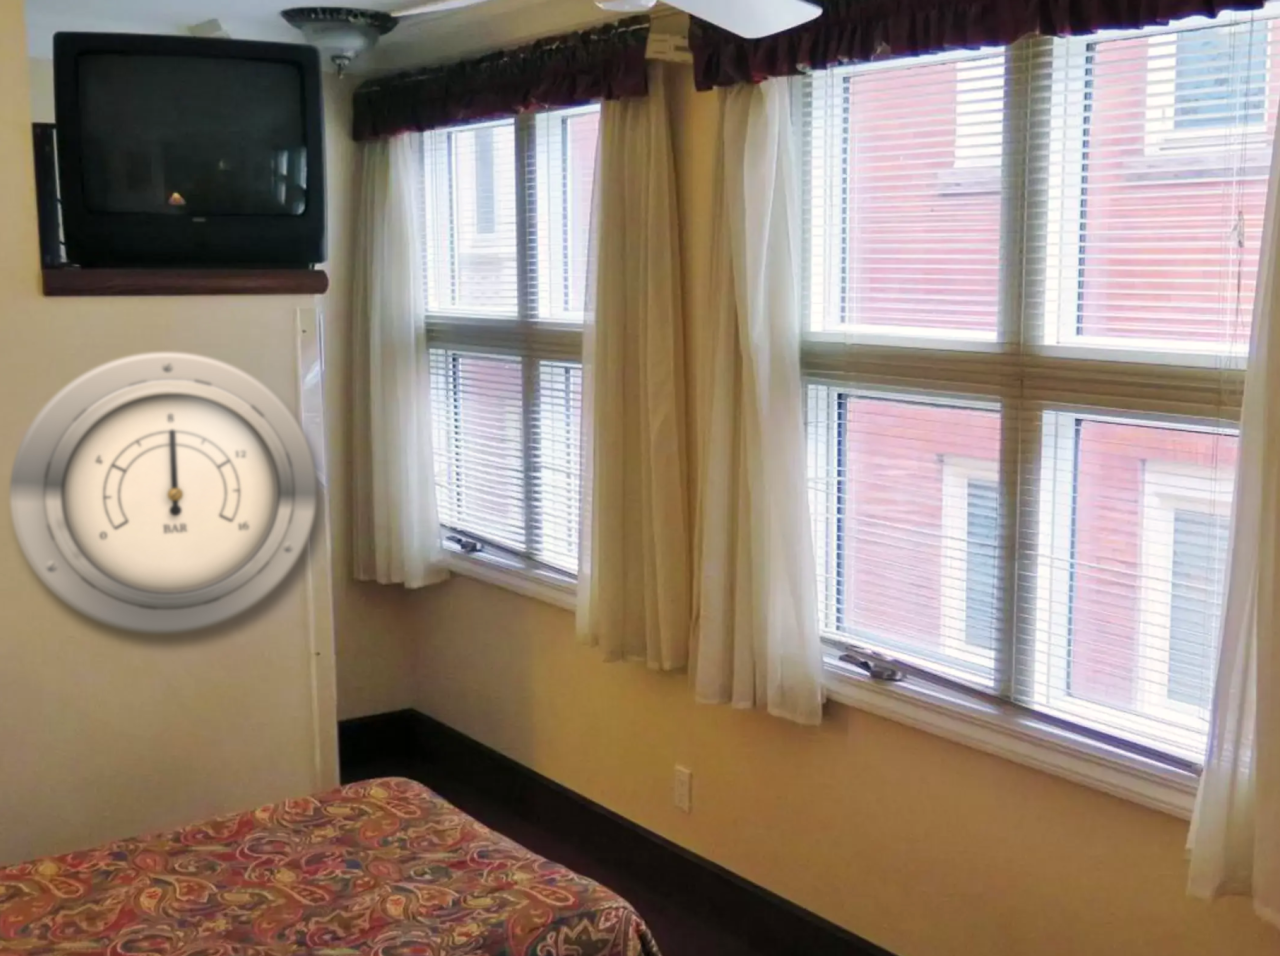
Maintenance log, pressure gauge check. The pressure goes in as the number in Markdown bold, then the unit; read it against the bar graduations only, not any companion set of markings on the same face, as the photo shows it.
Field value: **8** bar
